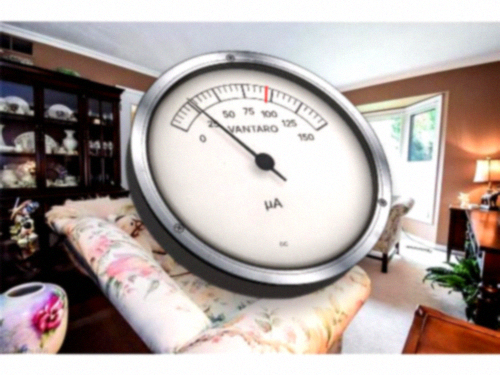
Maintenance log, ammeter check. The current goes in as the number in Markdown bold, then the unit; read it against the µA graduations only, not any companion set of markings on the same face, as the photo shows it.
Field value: **25** µA
